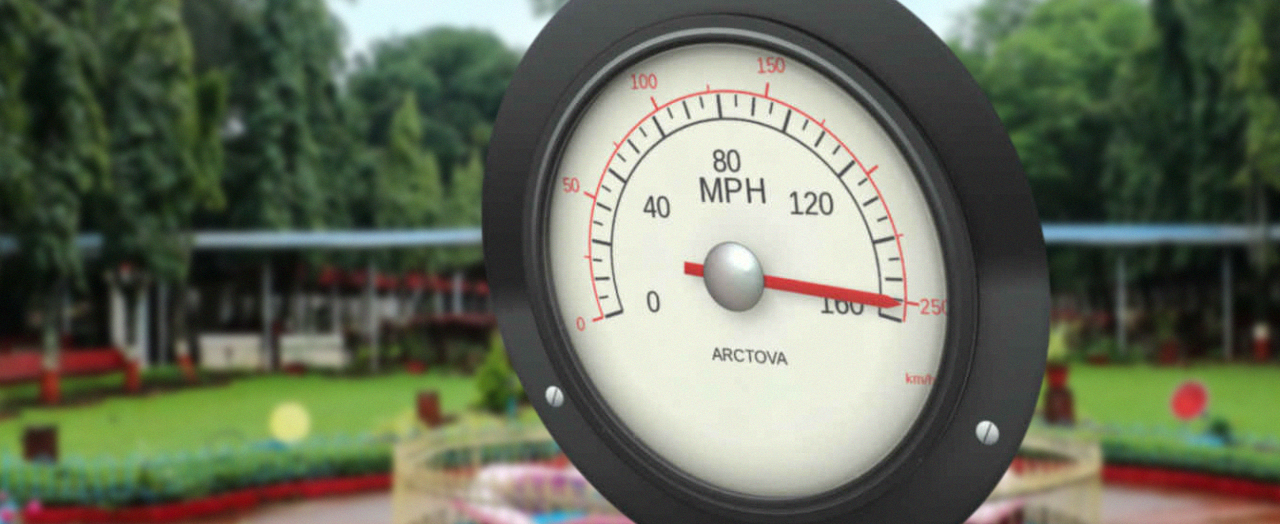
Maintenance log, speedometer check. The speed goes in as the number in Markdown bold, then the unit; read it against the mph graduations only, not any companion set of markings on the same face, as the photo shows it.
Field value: **155** mph
